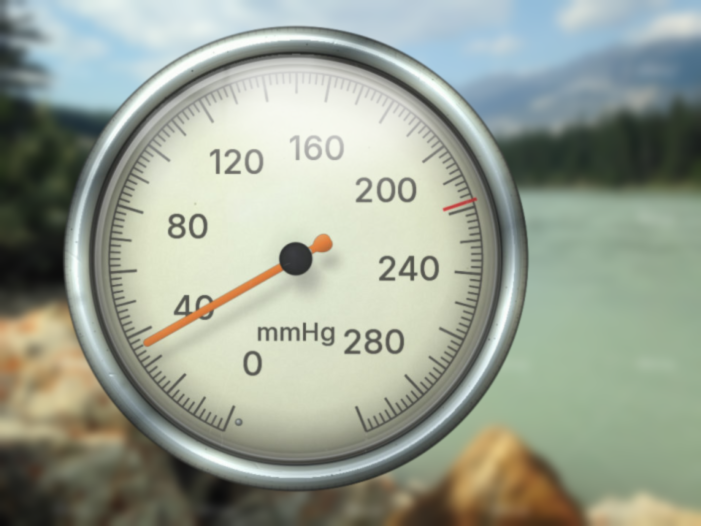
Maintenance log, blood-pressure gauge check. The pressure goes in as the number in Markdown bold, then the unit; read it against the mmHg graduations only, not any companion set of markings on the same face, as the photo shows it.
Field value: **36** mmHg
